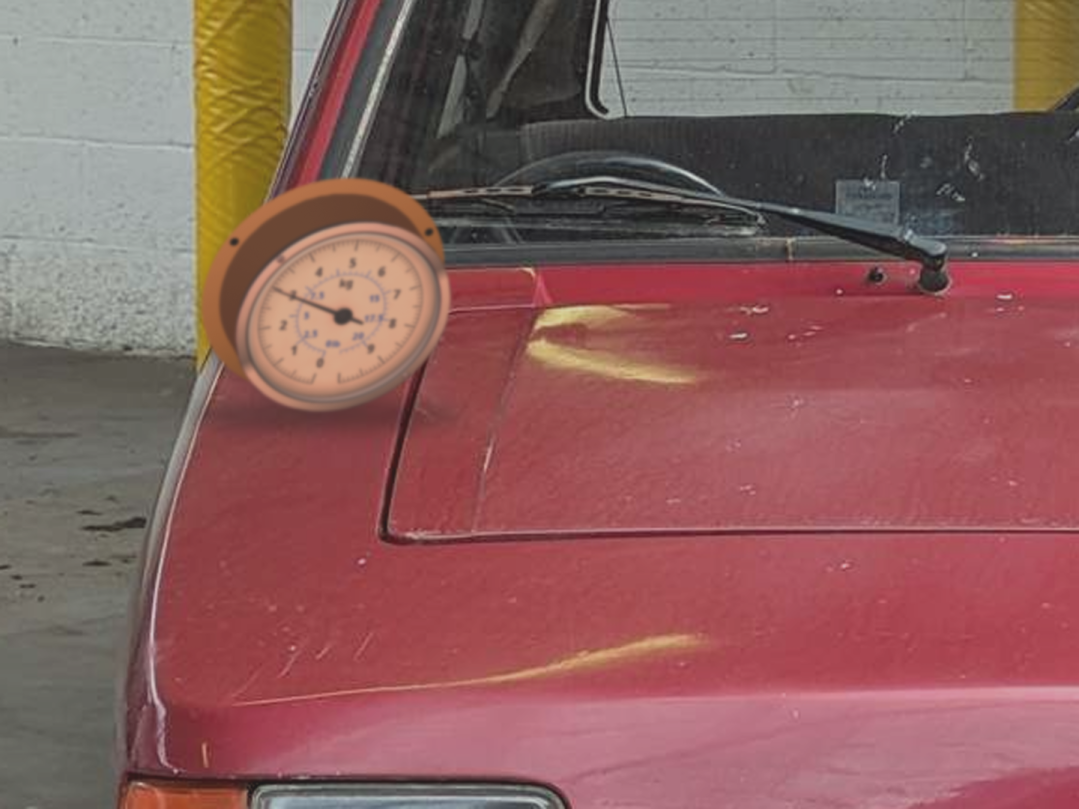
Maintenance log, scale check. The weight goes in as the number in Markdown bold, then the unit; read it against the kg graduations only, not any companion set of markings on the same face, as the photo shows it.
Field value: **3** kg
